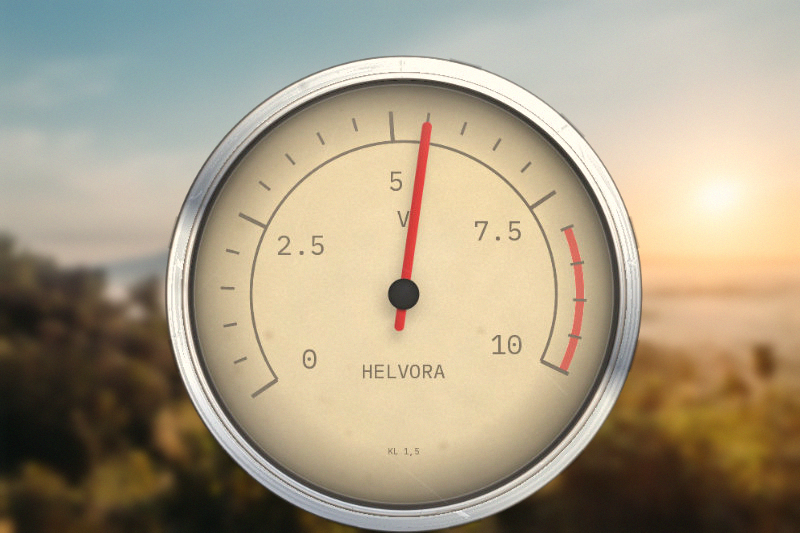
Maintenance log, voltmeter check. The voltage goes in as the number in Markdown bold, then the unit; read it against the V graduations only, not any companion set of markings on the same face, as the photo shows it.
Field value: **5.5** V
